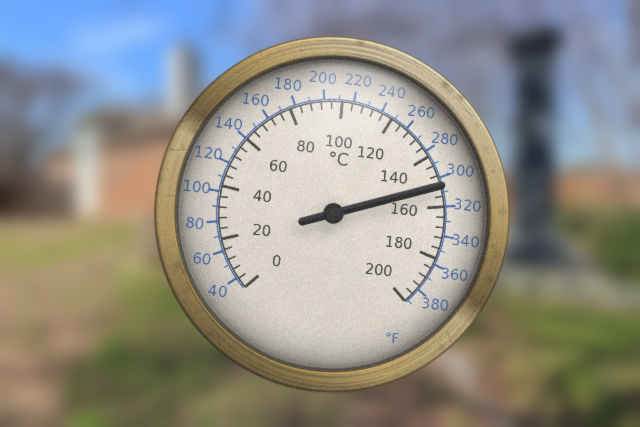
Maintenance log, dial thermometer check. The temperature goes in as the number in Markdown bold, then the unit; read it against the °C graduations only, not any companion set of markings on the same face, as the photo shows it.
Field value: **152** °C
